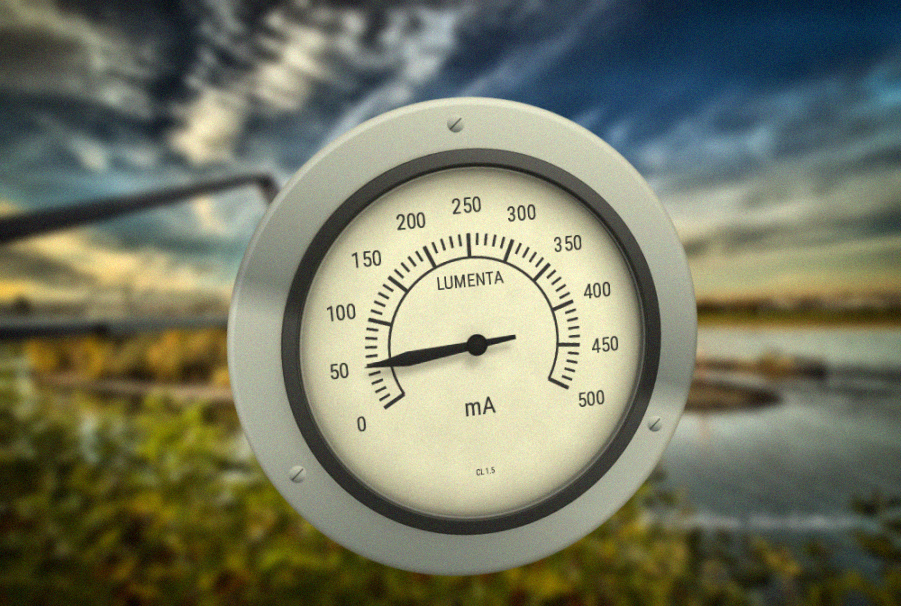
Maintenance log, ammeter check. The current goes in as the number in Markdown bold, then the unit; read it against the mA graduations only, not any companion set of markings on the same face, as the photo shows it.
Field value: **50** mA
